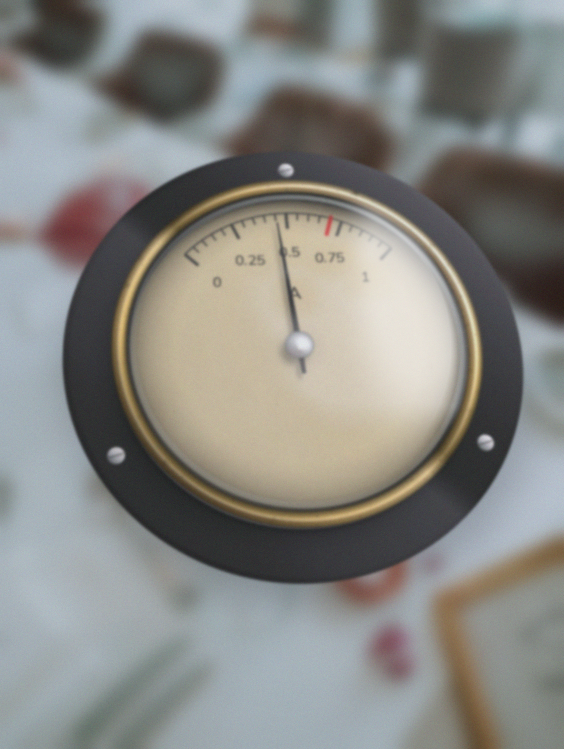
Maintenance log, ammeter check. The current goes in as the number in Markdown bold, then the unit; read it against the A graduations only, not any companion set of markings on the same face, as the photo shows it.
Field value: **0.45** A
